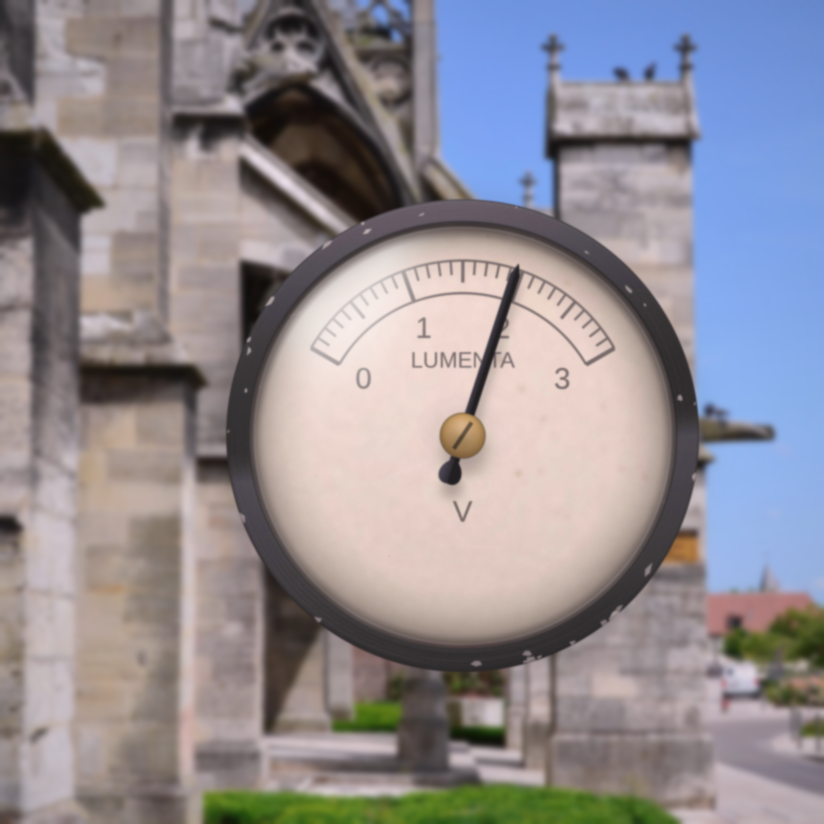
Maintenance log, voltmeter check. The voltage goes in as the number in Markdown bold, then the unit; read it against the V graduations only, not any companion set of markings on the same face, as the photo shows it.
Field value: **1.95** V
